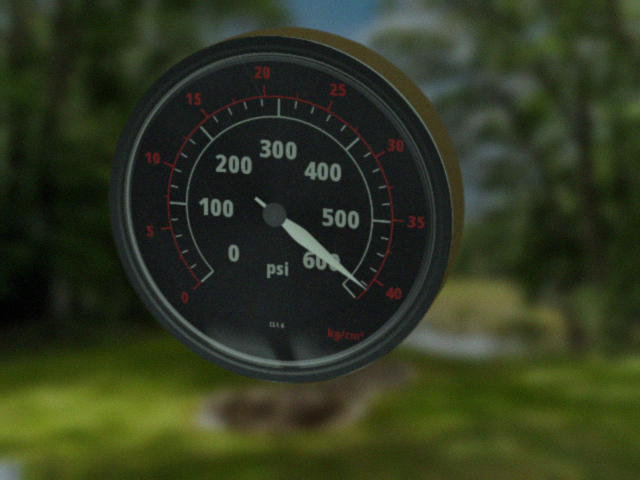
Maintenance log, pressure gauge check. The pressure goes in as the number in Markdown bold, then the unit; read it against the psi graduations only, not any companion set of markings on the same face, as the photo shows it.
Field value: **580** psi
